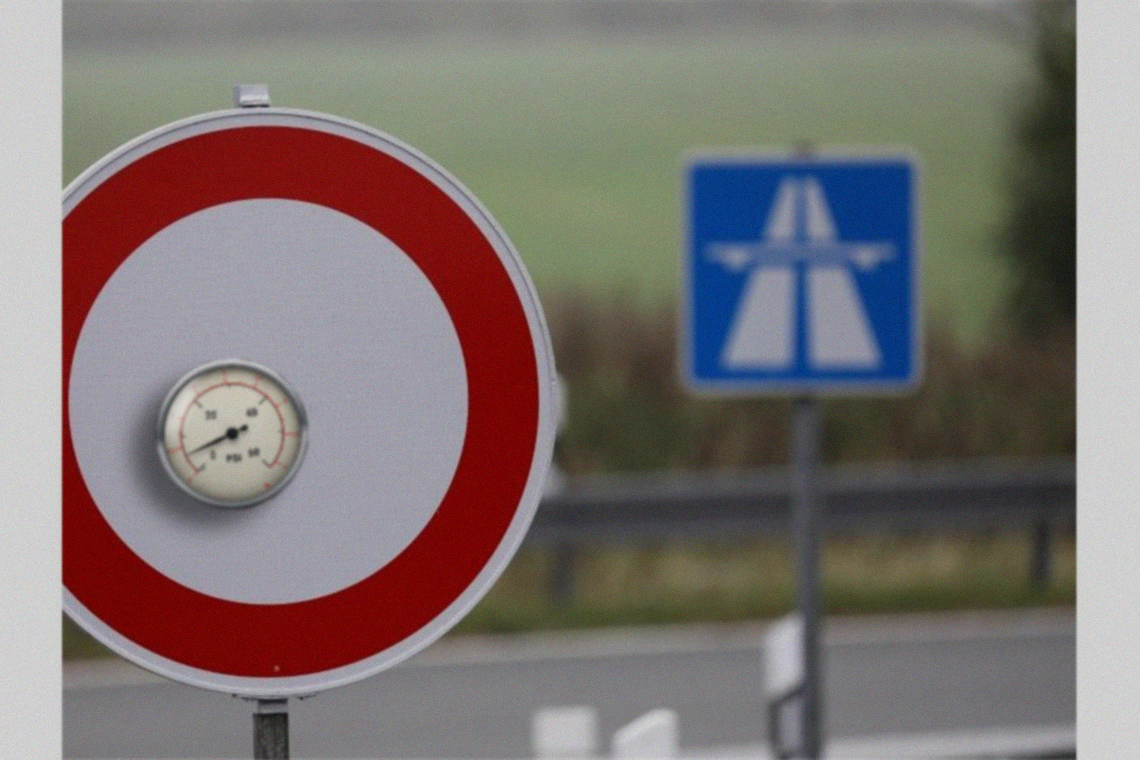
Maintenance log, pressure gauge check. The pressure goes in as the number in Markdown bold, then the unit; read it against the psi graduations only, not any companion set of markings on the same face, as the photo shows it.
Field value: **5** psi
